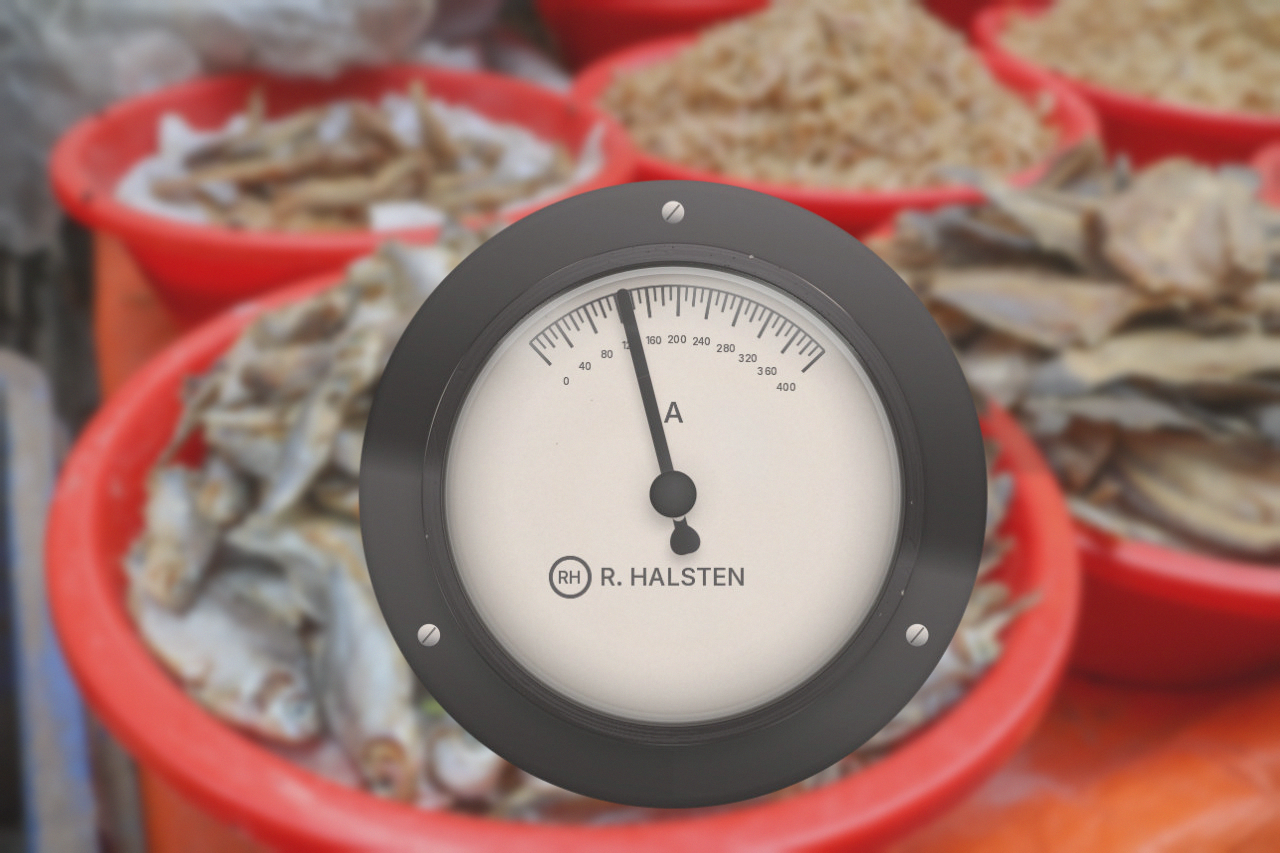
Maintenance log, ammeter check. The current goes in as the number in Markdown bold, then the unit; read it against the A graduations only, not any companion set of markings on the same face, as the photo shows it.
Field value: **130** A
